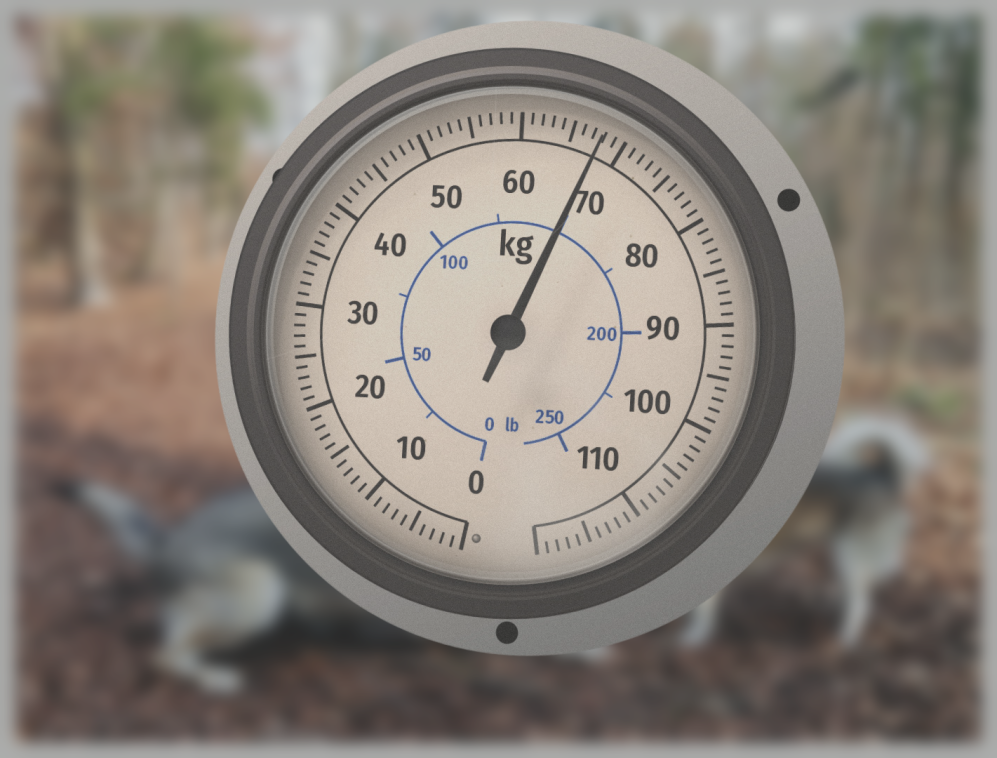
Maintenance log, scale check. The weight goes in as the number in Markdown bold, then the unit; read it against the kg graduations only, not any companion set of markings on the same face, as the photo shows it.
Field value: **68** kg
